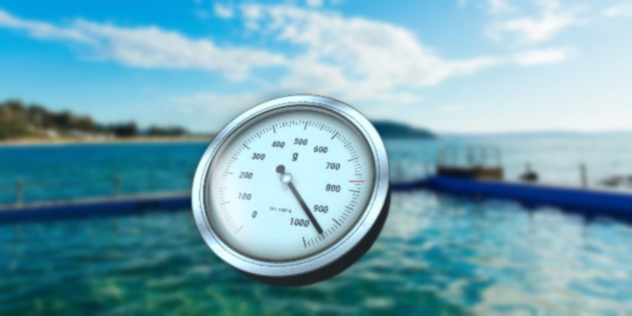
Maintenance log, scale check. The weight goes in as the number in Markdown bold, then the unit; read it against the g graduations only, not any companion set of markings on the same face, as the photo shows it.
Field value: **950** g
